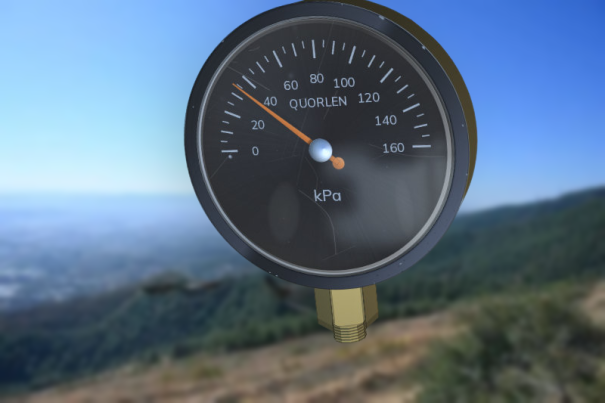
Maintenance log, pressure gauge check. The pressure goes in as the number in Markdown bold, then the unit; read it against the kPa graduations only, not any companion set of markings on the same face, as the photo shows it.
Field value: **35** kPa
